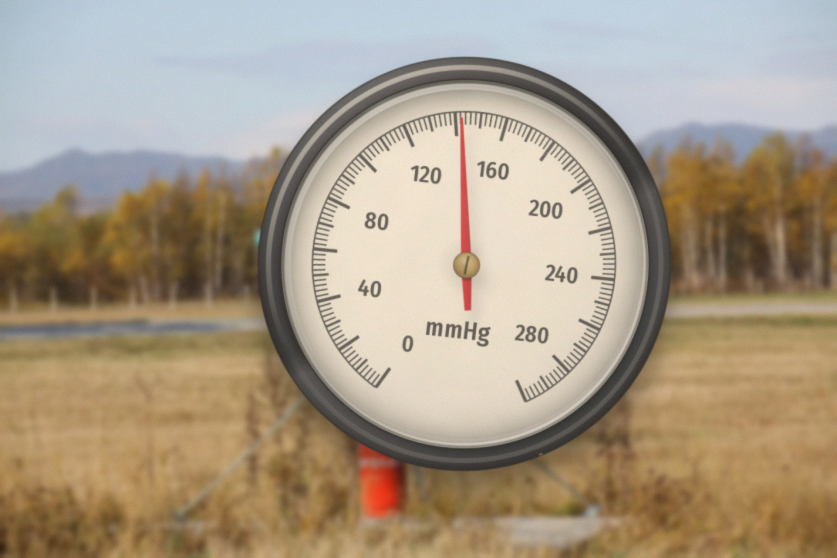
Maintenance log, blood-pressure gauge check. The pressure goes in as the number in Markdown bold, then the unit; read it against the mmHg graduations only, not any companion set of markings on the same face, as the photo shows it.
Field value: **142** mmHg
